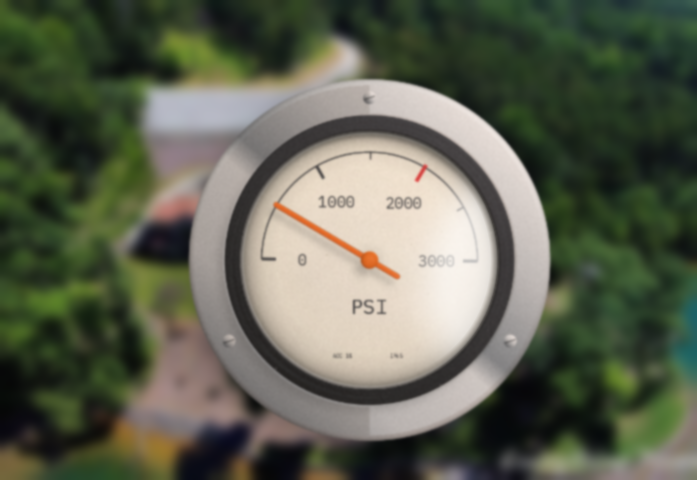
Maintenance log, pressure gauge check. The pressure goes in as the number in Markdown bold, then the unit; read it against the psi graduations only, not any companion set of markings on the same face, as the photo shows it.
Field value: **500** psi
